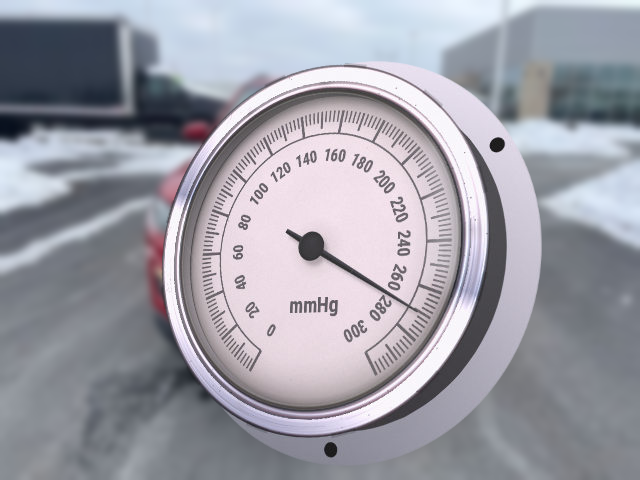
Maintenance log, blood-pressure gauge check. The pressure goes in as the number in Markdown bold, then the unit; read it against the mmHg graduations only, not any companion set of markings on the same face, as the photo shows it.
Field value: **270** mmHg
